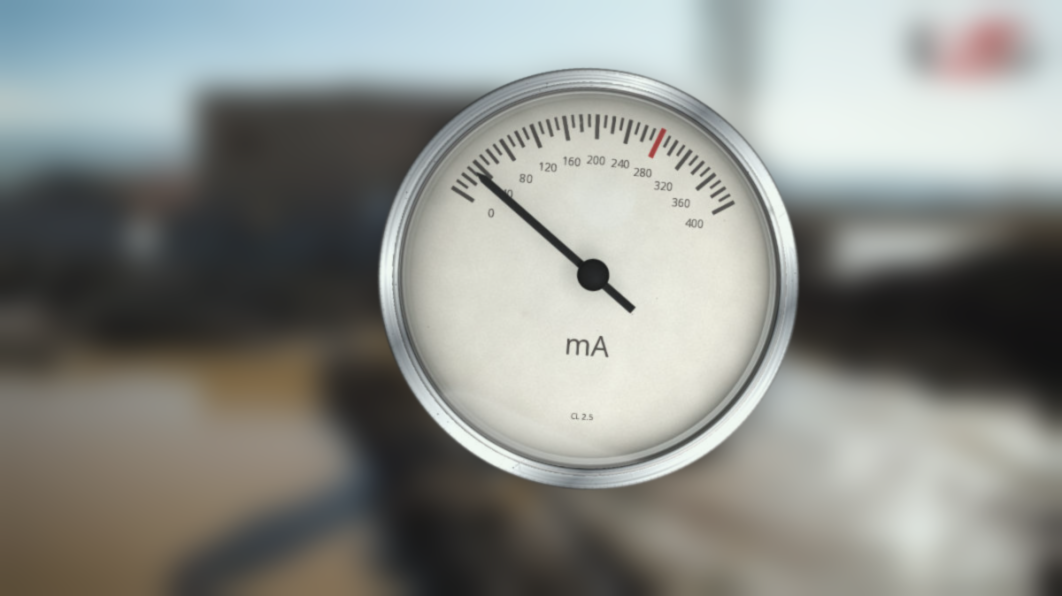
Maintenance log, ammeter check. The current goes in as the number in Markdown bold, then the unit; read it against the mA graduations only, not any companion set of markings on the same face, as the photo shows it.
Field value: **30** mA
